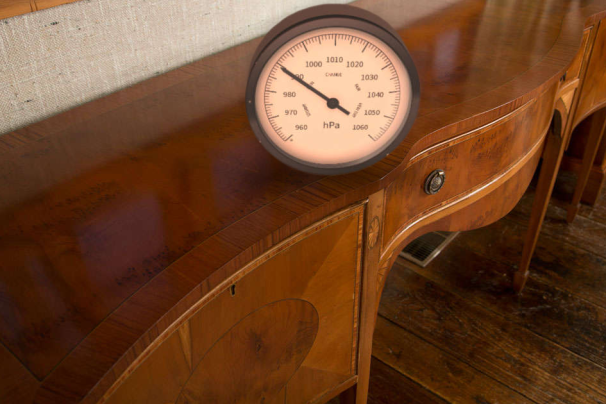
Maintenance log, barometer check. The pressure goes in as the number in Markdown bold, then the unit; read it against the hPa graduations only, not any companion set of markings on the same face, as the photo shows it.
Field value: **990** hPa
